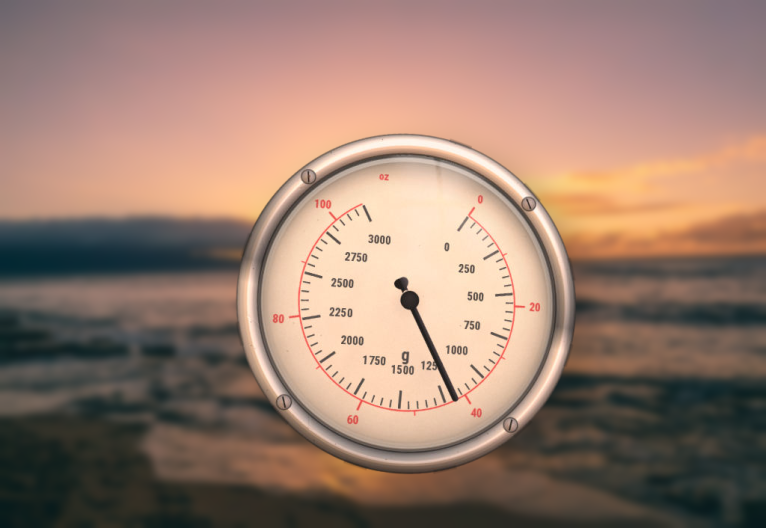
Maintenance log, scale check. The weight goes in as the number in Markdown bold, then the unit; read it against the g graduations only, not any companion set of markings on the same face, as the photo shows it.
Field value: **1200** g
